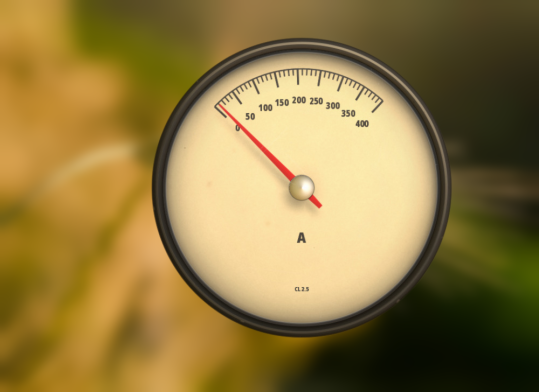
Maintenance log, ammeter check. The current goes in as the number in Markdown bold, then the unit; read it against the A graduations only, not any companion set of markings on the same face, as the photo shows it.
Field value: **10** A
